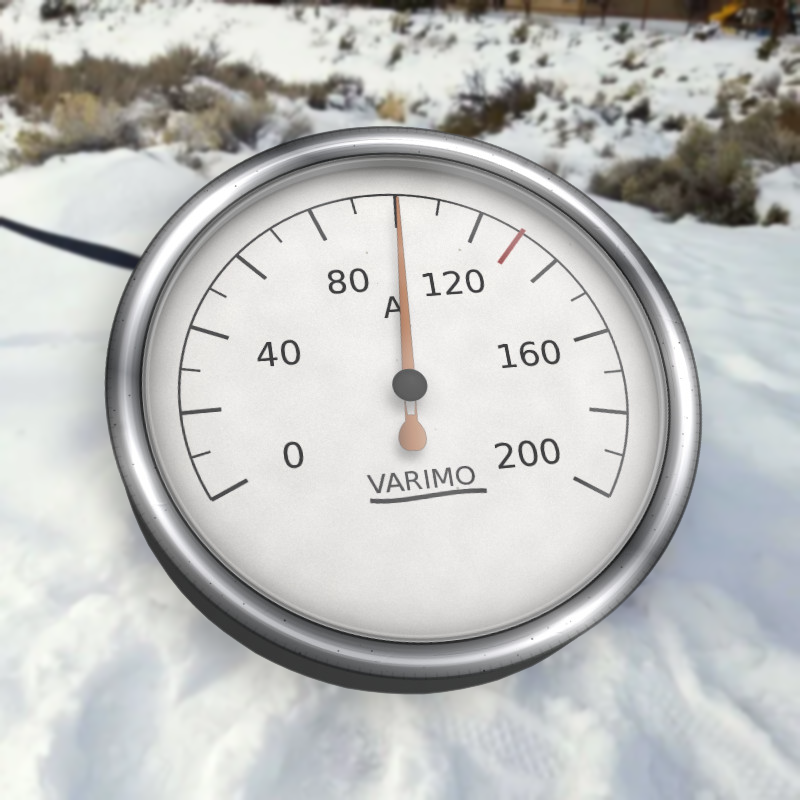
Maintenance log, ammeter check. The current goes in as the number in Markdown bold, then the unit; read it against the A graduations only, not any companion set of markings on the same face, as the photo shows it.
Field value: **100** A
